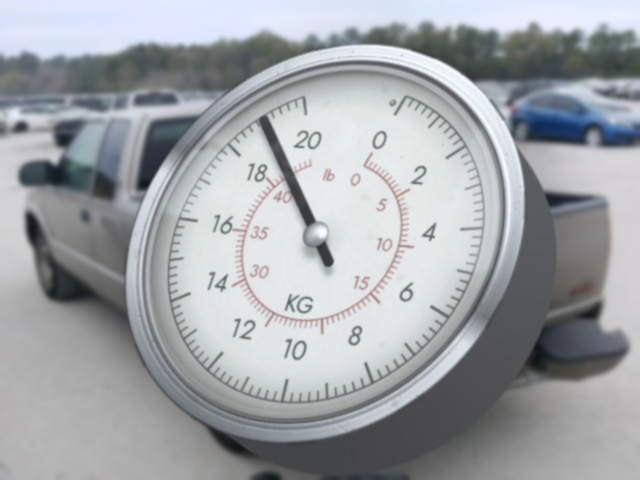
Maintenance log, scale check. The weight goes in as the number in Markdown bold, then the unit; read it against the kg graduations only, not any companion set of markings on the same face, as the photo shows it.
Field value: **19** kg
